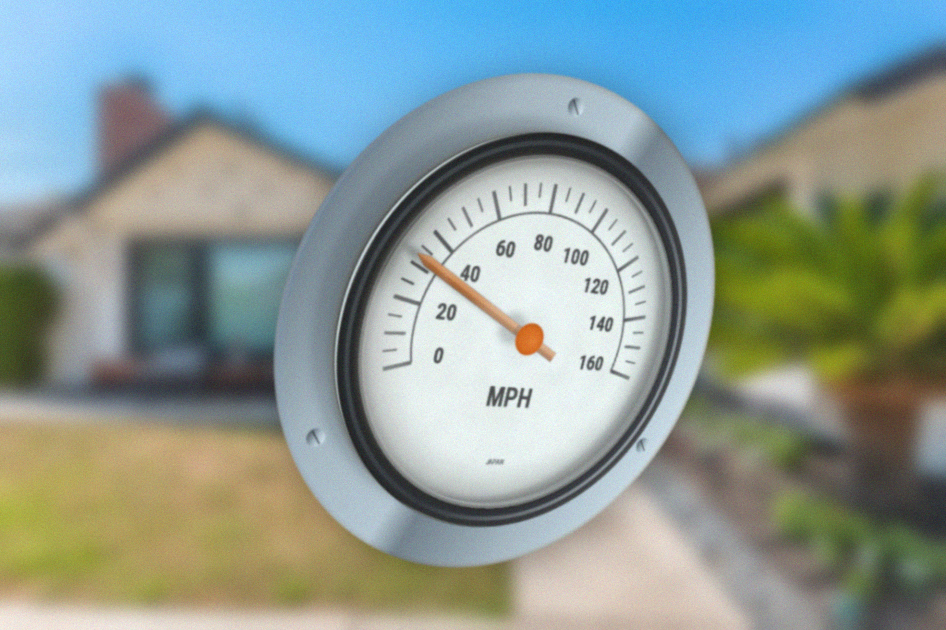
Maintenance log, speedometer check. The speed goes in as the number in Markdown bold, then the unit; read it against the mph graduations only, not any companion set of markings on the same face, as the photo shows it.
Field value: **32.5** mph
